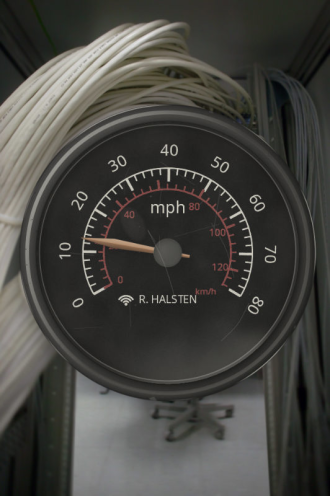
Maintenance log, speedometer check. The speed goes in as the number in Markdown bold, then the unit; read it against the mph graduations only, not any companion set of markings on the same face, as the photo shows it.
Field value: **13** mph
